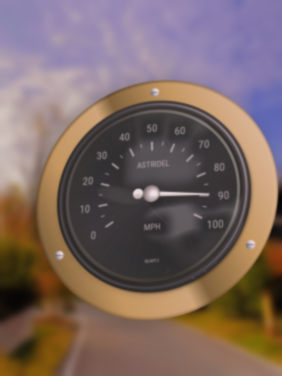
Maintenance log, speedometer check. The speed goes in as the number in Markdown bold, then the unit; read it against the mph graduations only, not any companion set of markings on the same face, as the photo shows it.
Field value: **90** mph
